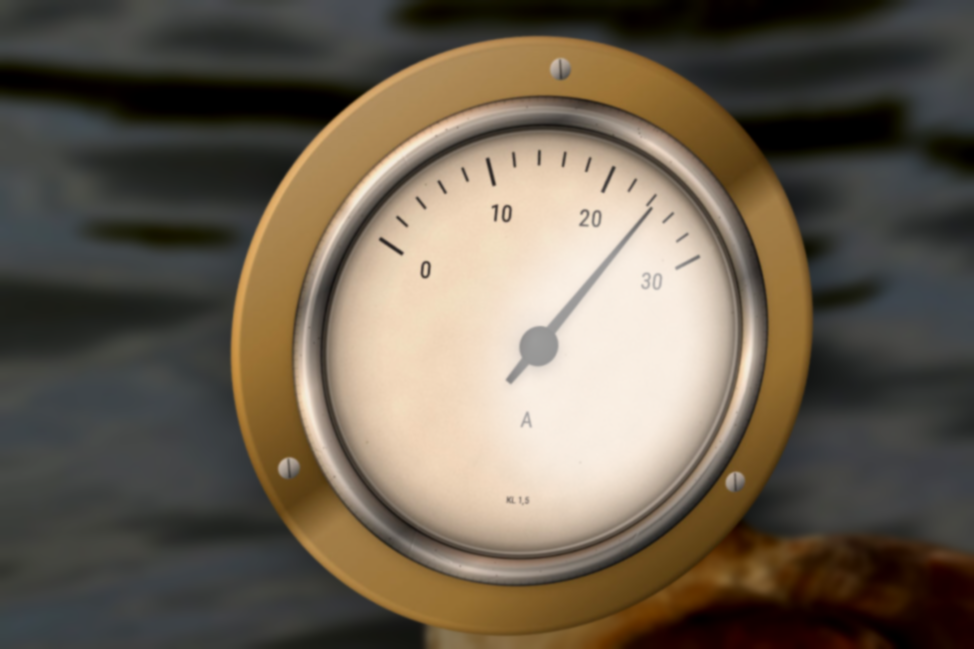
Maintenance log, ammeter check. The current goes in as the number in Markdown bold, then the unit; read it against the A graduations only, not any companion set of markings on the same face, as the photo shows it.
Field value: **24** A
